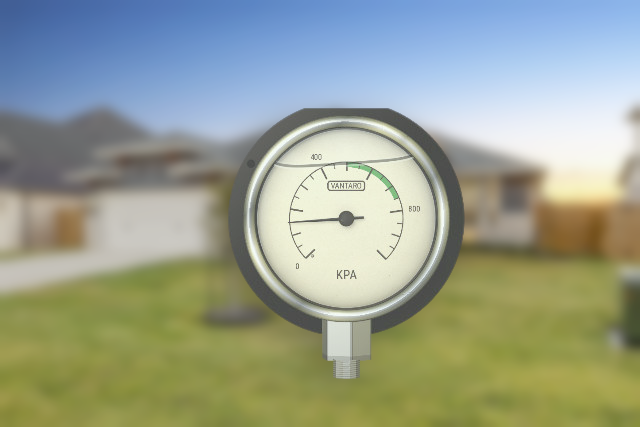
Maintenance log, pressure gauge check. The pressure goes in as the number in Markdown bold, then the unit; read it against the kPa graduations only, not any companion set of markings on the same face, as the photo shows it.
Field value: **150** kPa
